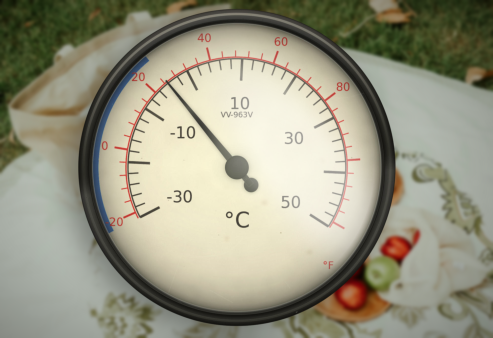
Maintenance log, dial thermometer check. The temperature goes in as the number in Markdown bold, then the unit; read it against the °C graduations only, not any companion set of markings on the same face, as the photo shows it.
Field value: **-4** °C
